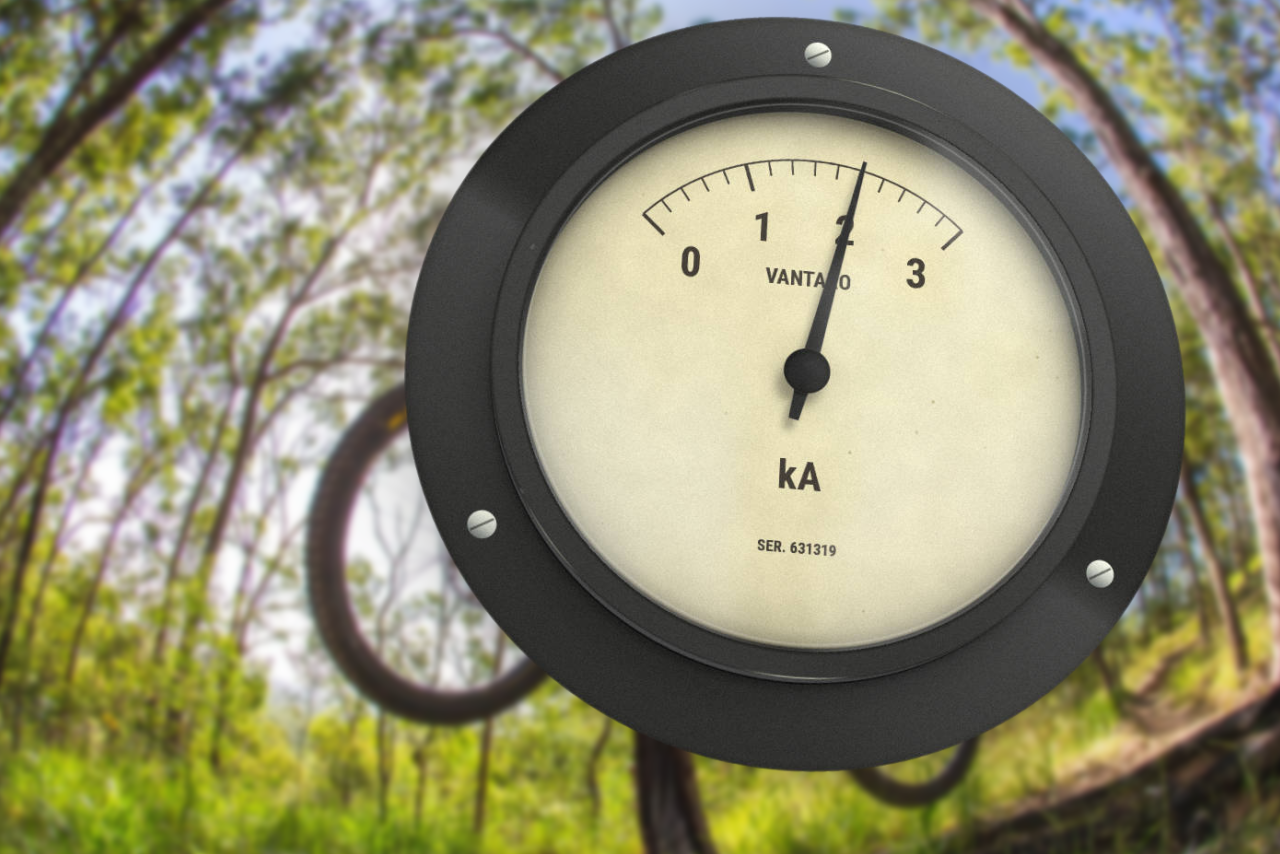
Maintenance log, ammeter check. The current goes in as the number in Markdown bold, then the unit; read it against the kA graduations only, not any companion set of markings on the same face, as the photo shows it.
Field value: **2** kA
